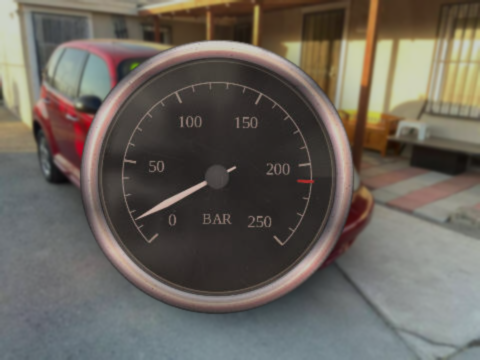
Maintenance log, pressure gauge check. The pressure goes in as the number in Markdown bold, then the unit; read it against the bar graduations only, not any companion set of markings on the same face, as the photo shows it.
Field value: **15** bar
